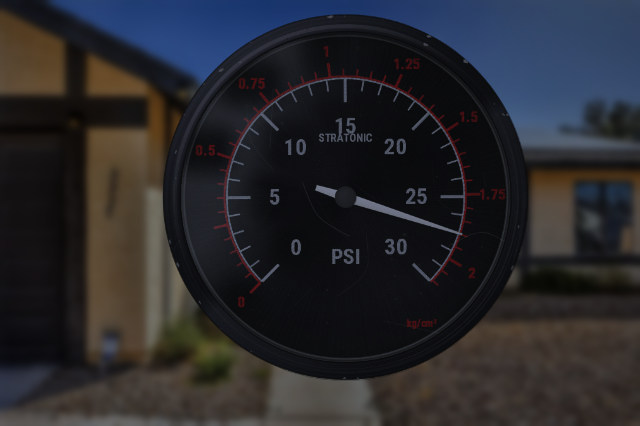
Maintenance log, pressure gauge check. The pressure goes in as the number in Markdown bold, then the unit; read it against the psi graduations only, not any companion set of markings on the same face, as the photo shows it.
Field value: **27** psi
